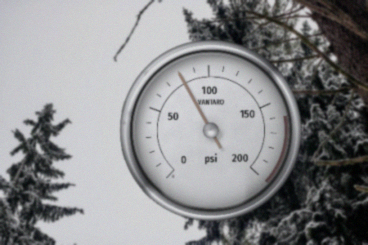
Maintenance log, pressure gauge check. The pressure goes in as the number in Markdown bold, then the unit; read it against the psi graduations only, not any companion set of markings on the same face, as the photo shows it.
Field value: **80** psi
